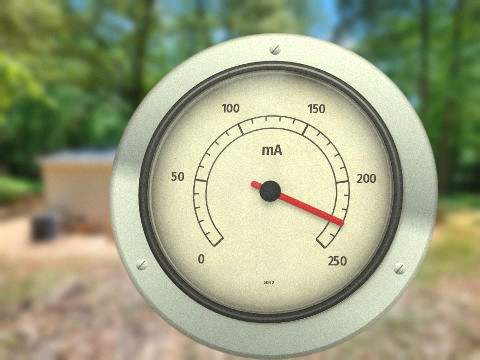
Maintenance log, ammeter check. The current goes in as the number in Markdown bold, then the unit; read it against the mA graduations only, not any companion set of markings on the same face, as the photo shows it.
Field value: **230** mA
